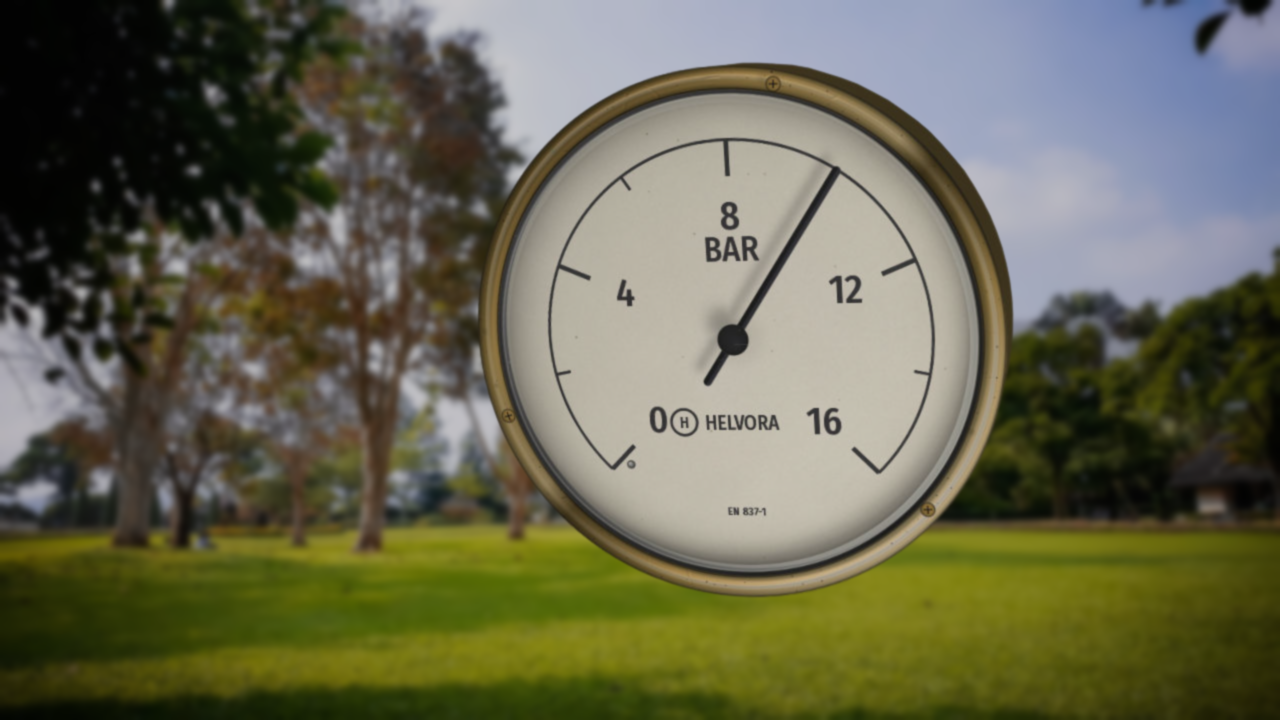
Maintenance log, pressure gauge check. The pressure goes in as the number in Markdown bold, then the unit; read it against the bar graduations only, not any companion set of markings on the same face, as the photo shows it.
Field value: **10** bar
